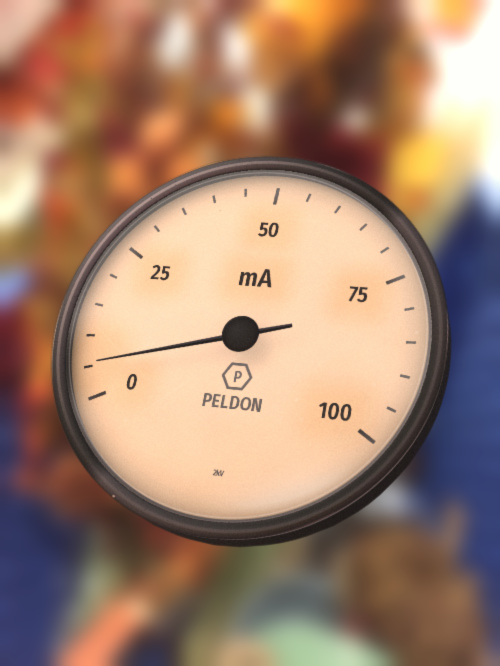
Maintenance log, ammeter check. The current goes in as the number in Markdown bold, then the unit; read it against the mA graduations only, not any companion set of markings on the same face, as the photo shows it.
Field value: **5** mA
